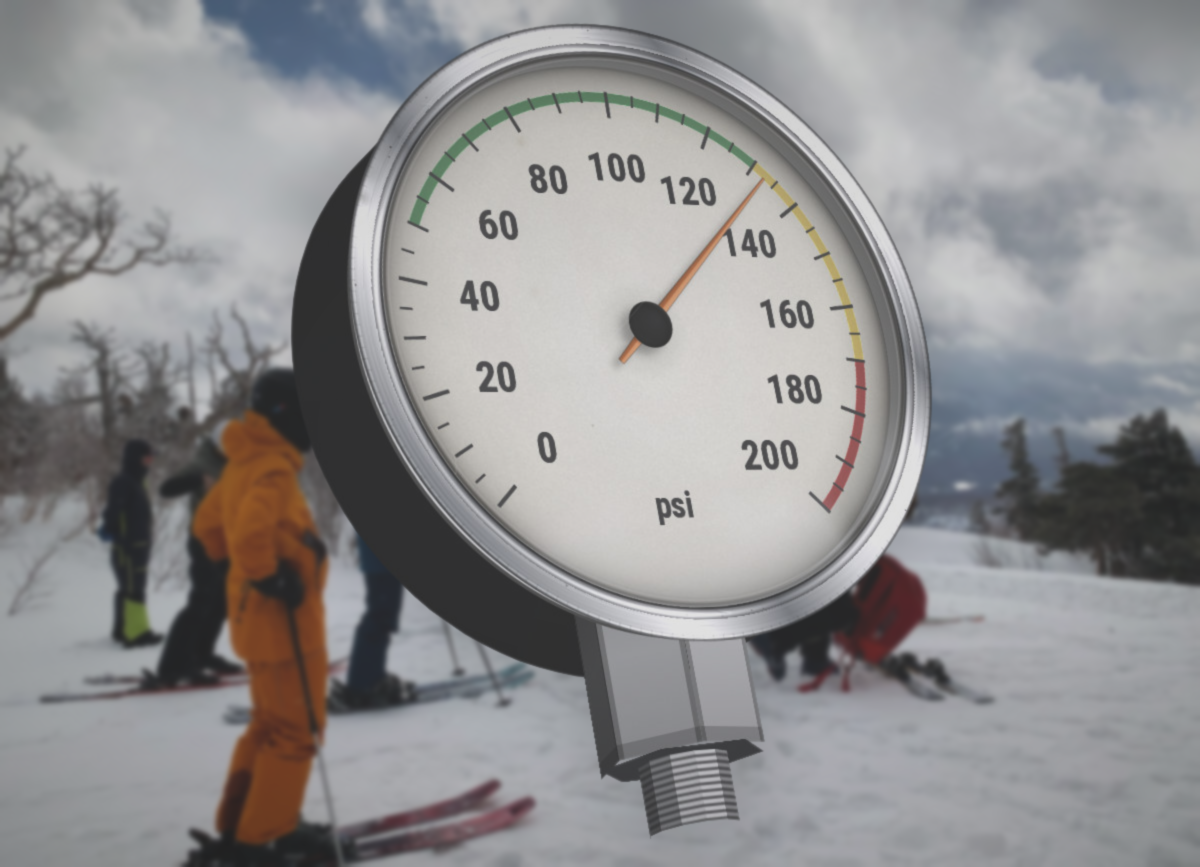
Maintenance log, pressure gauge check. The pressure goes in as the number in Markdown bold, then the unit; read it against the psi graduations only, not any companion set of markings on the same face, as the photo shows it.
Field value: **132.5** psi
